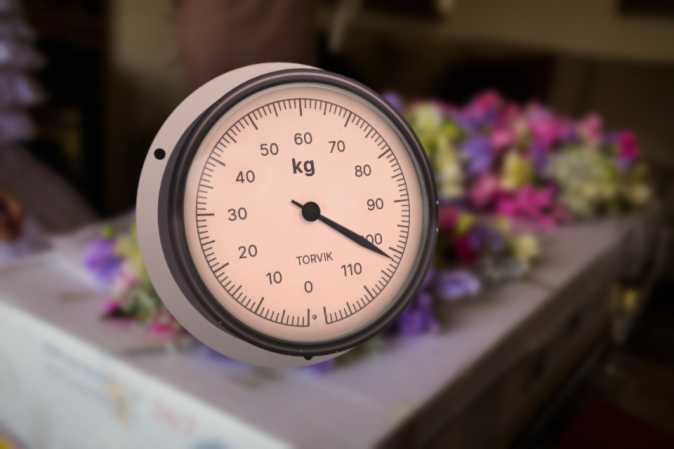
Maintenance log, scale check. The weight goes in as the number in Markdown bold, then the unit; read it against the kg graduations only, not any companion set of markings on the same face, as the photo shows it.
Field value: **102** kg
